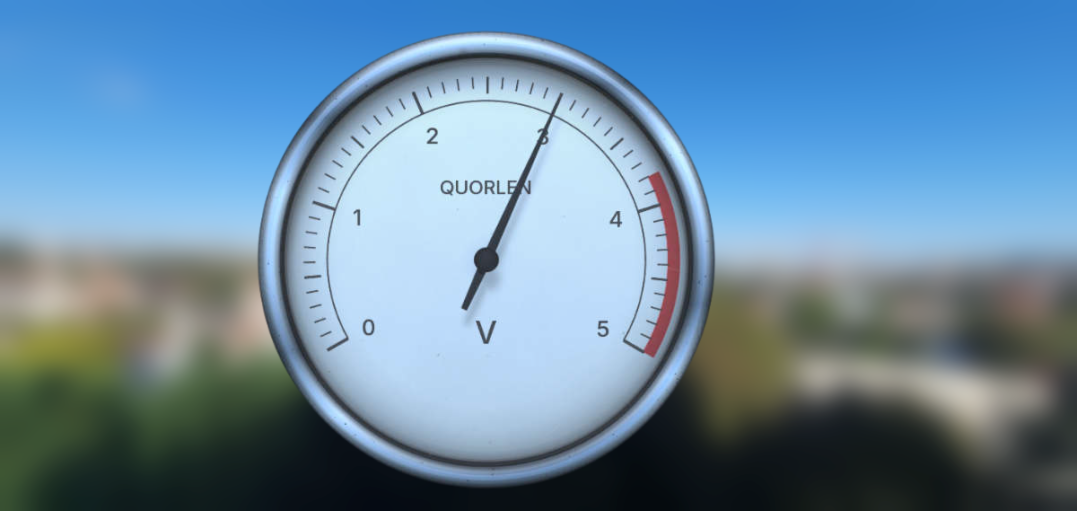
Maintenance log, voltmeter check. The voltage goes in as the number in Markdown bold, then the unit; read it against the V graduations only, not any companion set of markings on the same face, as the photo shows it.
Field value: **3** V
